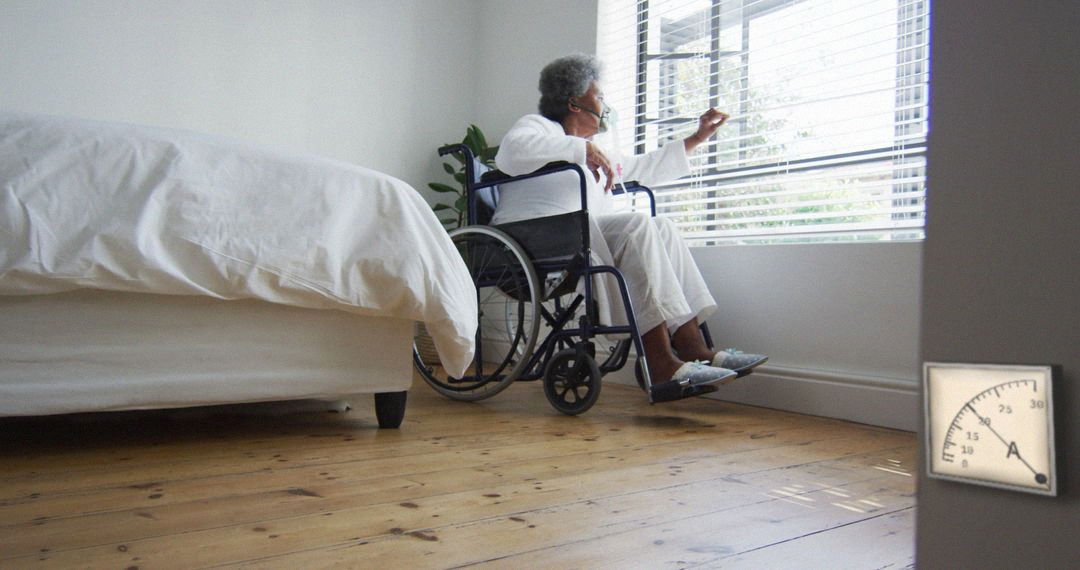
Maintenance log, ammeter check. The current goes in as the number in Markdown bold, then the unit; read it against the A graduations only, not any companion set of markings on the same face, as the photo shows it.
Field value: **20** A
